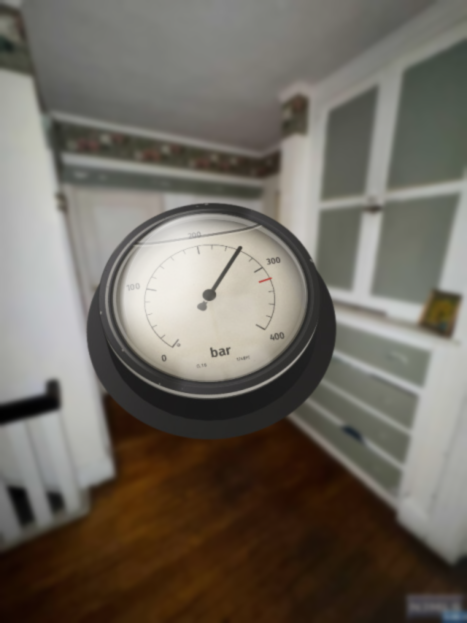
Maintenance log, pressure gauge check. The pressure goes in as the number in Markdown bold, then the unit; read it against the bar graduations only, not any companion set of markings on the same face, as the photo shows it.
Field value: **260** bar
